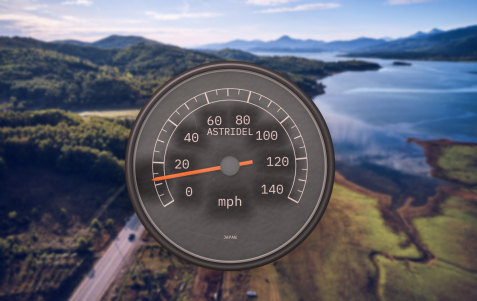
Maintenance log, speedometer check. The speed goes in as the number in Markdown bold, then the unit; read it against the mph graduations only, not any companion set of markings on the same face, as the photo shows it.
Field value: **12.5** mph
